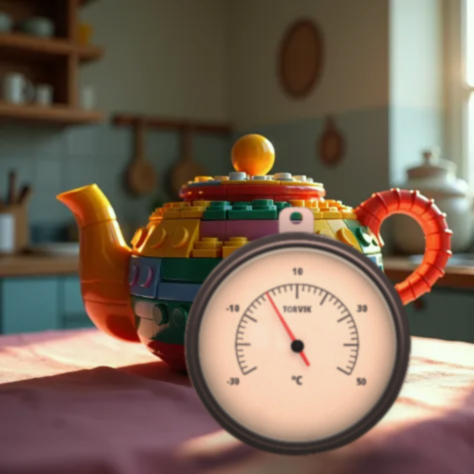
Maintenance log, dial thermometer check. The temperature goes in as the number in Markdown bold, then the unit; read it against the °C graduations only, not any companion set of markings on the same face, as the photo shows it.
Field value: **0** °C
